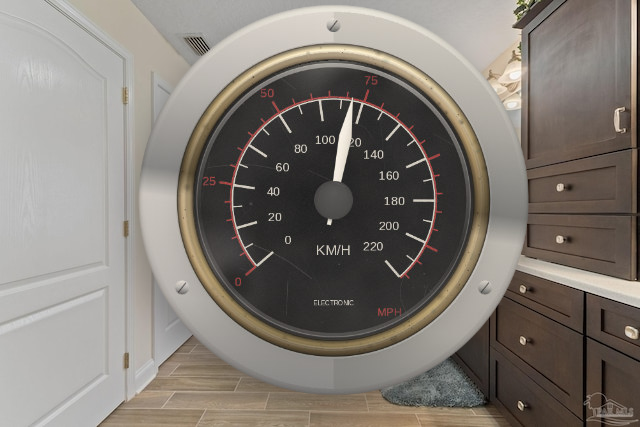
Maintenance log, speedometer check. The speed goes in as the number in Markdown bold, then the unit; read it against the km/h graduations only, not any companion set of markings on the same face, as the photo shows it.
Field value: **115** km/h
